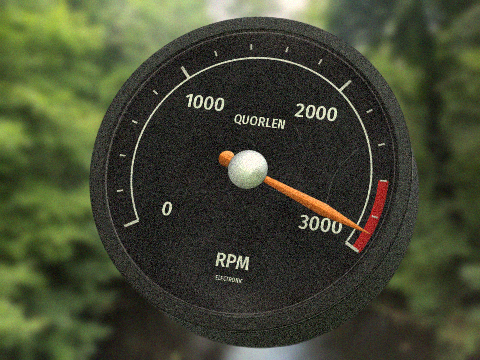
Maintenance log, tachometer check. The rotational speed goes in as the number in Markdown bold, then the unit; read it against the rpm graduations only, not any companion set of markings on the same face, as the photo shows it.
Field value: **2900** rpm
